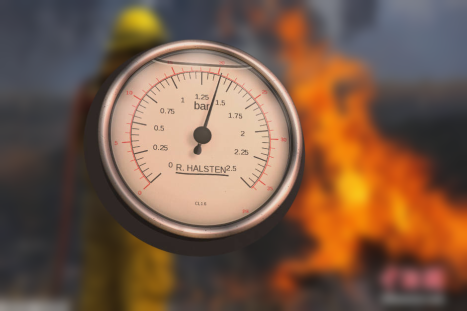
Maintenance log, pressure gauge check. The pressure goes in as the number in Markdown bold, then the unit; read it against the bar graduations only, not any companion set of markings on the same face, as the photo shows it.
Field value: **1.4** bar
